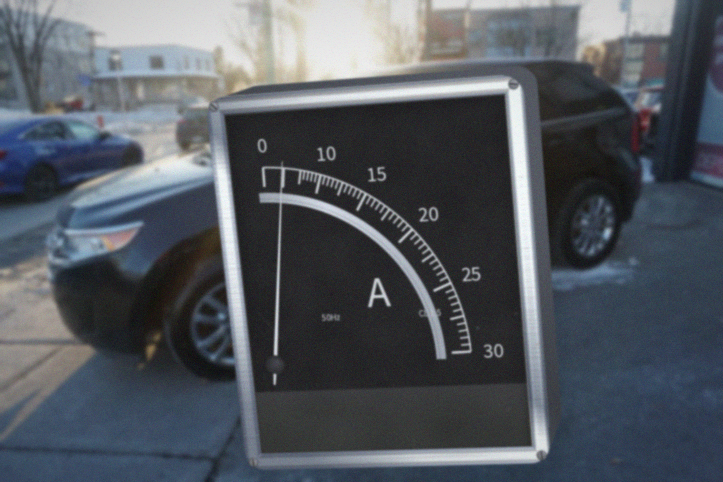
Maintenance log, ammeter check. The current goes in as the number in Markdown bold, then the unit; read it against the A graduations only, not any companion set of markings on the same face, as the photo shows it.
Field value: **5** A
